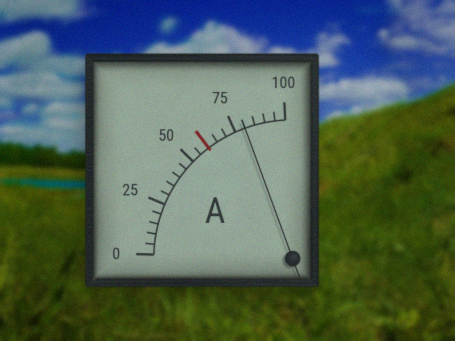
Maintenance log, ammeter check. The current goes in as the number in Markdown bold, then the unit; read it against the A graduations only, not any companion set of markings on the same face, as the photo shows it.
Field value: **80** A
